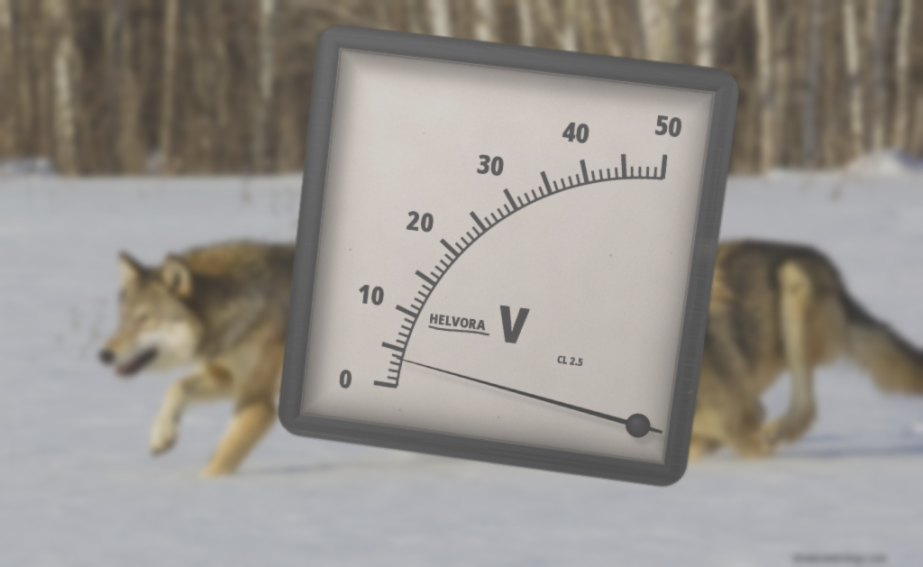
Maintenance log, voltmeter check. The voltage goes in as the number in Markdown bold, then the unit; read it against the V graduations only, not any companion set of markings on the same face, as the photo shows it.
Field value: **4** V
